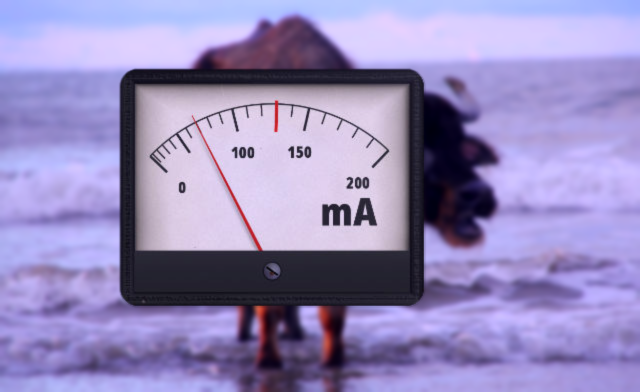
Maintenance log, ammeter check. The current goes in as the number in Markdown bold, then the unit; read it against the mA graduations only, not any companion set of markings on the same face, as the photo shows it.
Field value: **70** mA
